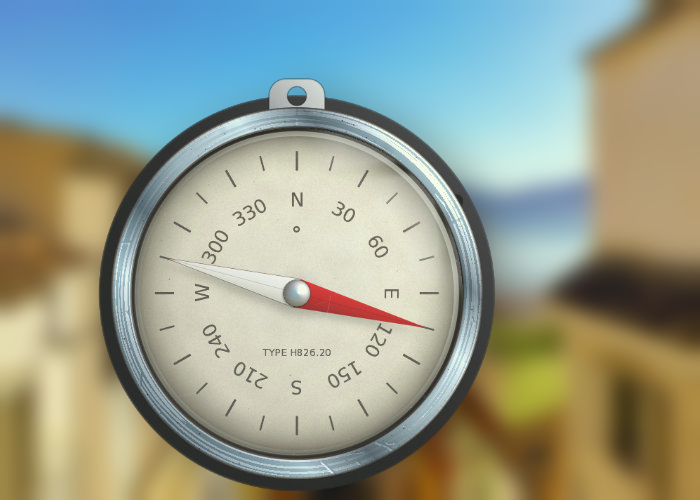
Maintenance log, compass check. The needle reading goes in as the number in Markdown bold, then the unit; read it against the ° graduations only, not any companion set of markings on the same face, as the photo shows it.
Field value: **105** °
